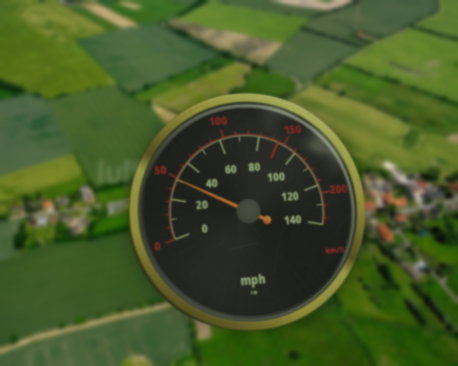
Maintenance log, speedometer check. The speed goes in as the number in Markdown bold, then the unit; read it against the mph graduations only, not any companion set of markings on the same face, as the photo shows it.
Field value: **30** mph
